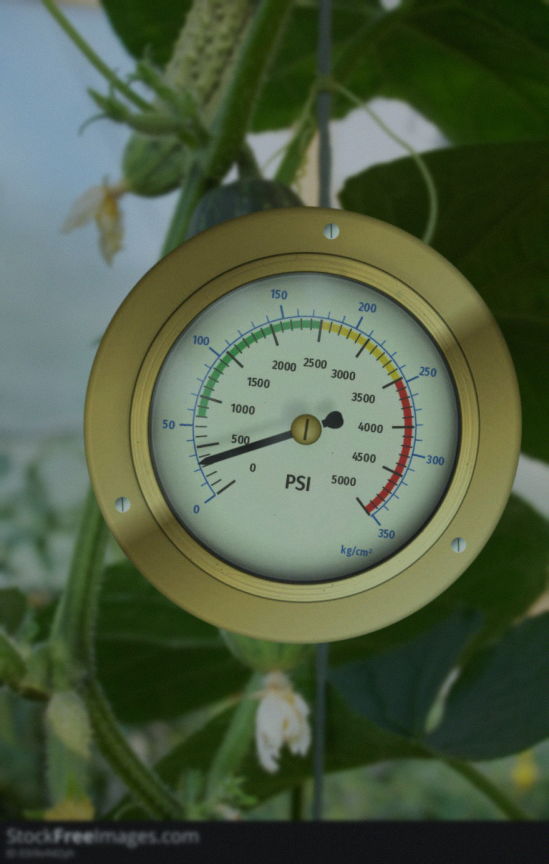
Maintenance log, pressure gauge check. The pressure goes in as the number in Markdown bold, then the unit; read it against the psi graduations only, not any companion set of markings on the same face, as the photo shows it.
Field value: **350** psi
